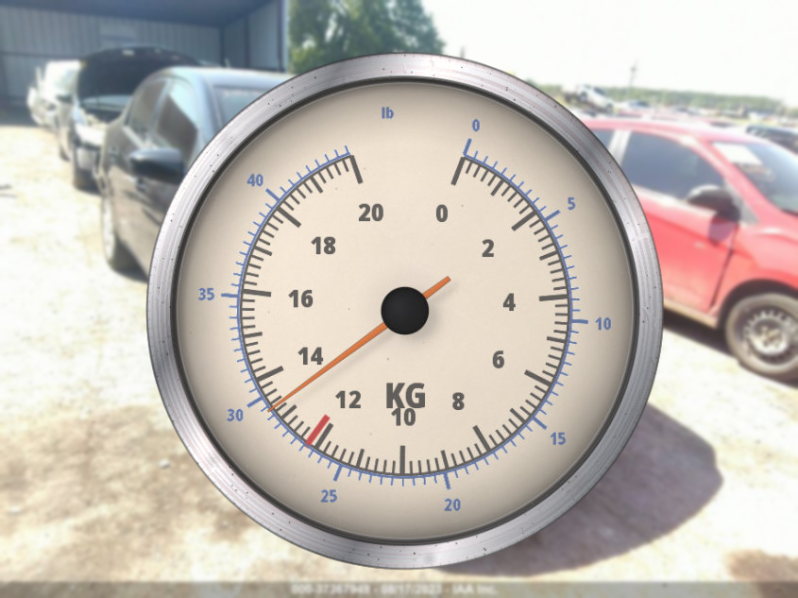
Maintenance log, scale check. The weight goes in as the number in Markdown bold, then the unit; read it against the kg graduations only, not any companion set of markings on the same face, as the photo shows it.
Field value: **13.3** kg
